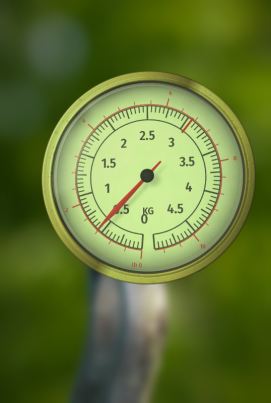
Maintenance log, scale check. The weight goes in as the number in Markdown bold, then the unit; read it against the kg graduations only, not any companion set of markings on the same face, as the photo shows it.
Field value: **0.55** kg
